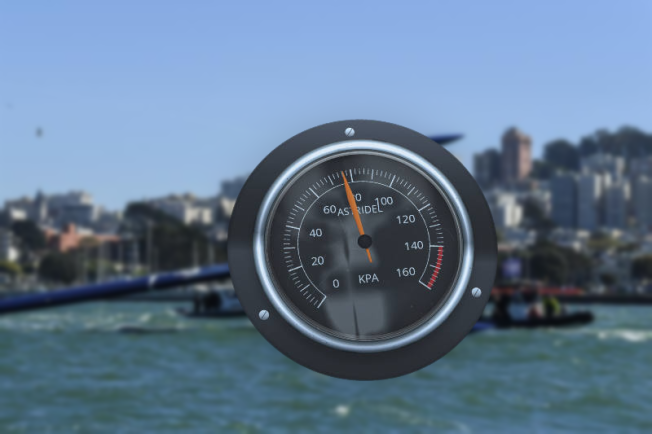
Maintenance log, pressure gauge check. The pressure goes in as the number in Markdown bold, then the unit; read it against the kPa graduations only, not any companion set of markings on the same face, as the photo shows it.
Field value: **76** kPa
